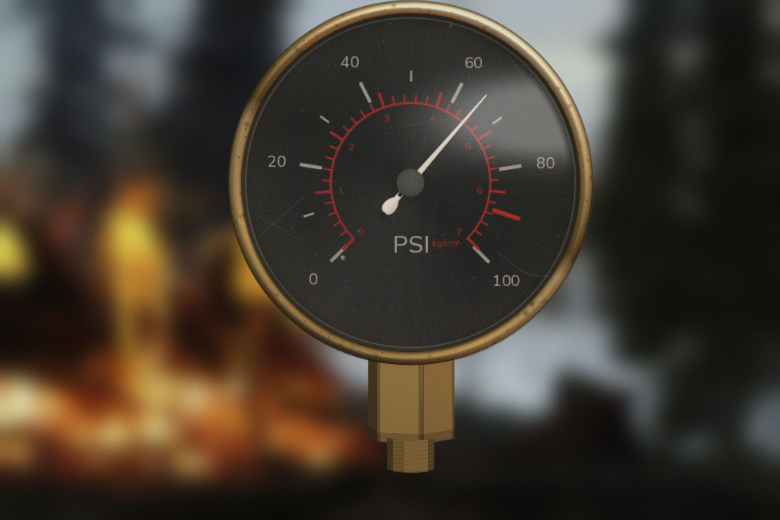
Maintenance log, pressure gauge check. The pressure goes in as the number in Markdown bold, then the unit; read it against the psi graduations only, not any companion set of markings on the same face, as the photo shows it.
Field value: **65** psi
